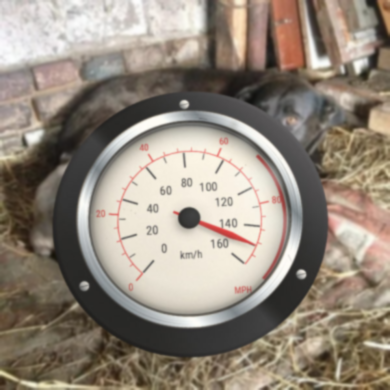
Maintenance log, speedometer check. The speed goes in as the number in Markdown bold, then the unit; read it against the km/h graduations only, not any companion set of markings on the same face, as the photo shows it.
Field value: **150** km/h
